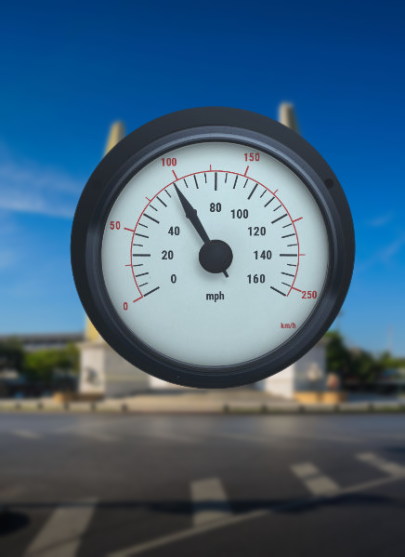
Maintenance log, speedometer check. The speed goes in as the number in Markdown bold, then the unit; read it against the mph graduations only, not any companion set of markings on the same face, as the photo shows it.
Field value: **60** mph
